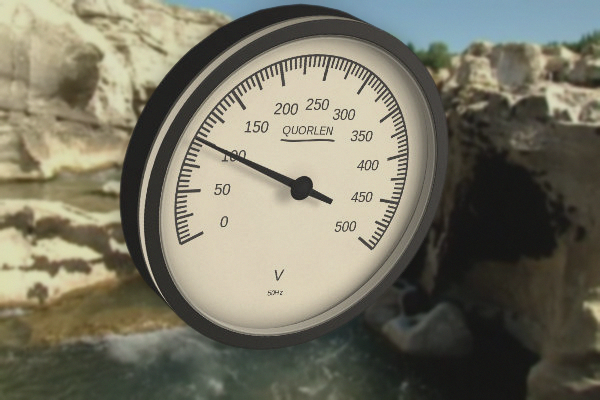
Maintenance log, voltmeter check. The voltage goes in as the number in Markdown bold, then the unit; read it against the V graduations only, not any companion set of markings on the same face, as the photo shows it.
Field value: **100** V
